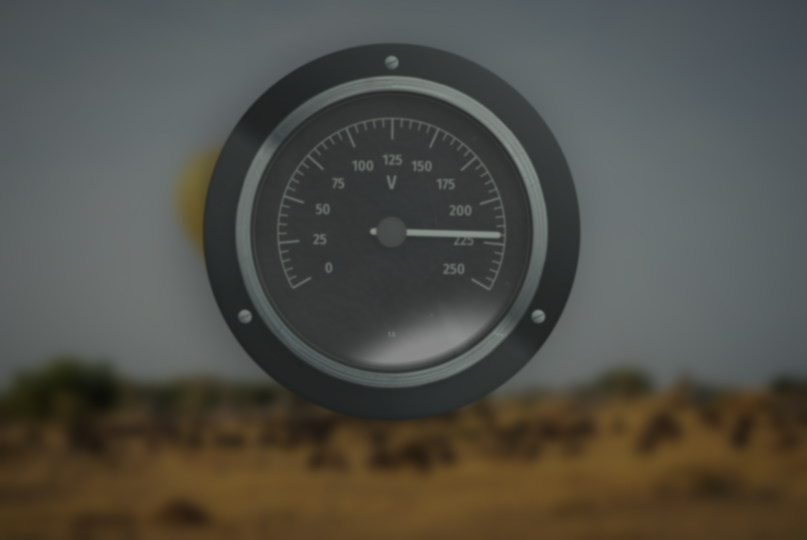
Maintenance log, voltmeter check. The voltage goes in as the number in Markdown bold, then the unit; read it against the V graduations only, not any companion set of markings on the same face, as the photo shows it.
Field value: **220** V
